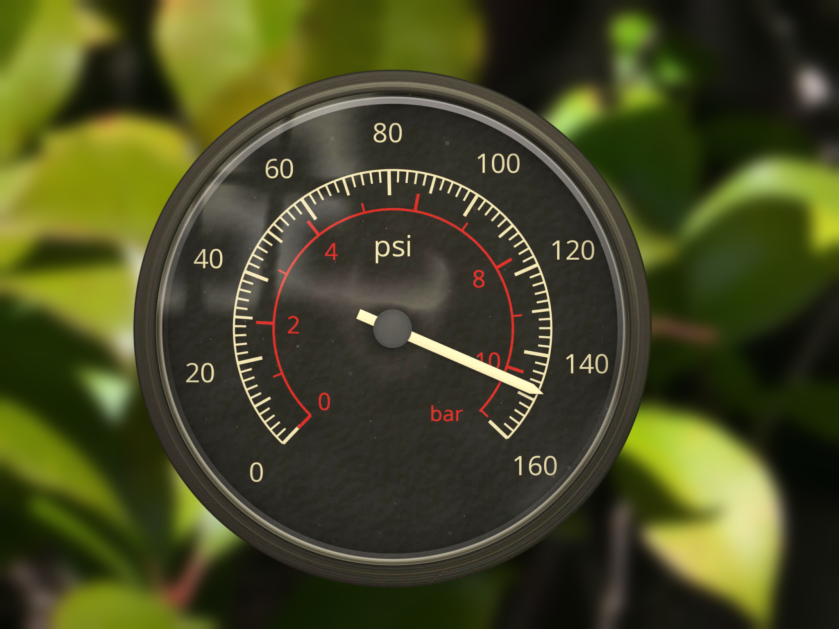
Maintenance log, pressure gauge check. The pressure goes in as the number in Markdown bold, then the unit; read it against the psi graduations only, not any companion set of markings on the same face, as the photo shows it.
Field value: **148** psi
